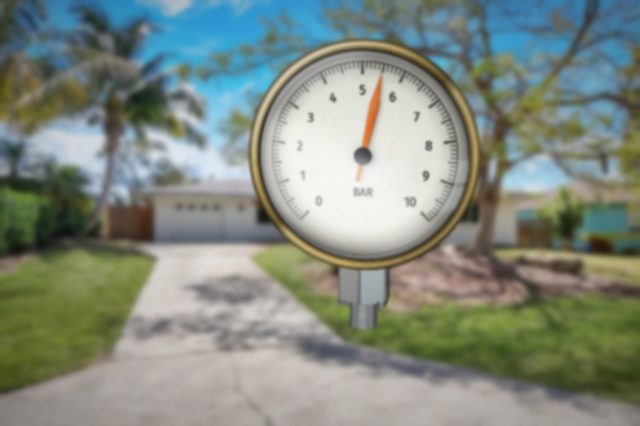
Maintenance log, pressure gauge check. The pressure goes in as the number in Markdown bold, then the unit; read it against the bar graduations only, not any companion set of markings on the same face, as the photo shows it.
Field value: **5.5** bar
